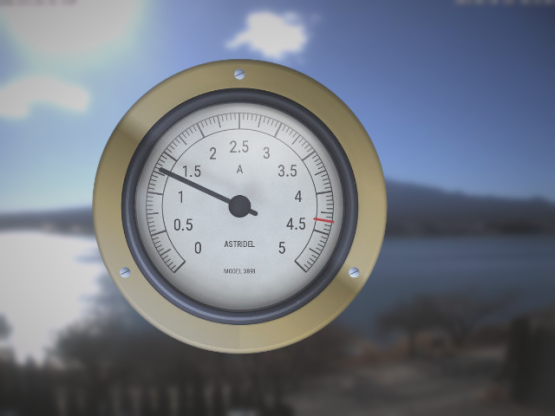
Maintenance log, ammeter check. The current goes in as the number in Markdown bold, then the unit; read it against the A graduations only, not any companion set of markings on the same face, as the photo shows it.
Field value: **1.3** A
